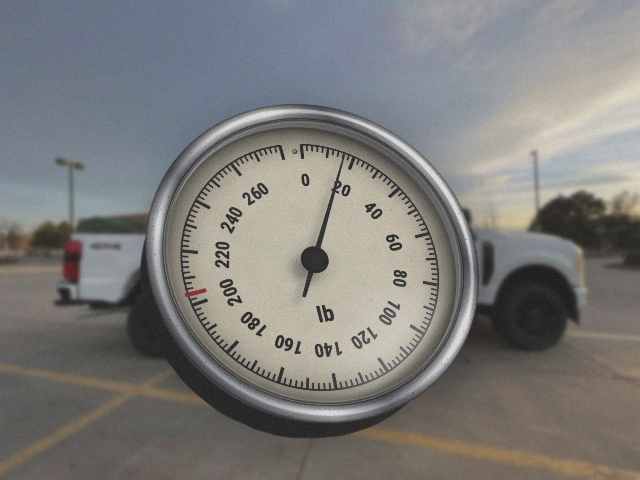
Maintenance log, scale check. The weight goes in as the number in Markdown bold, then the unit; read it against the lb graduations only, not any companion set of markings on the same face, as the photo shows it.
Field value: **16** lb
